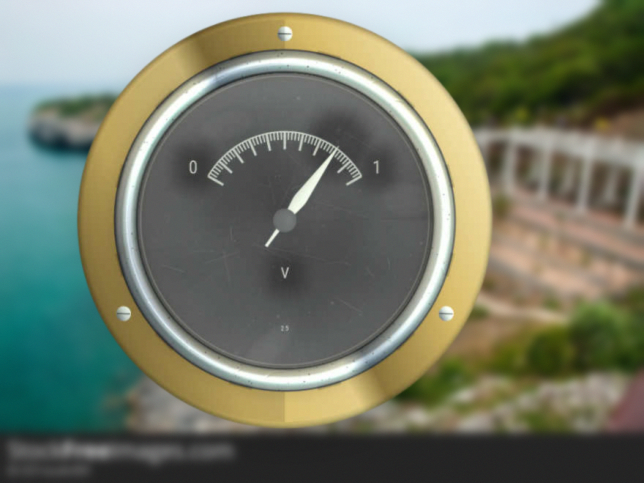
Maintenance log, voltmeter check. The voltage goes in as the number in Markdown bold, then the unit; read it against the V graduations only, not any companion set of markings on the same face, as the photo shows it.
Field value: **0.8** V
